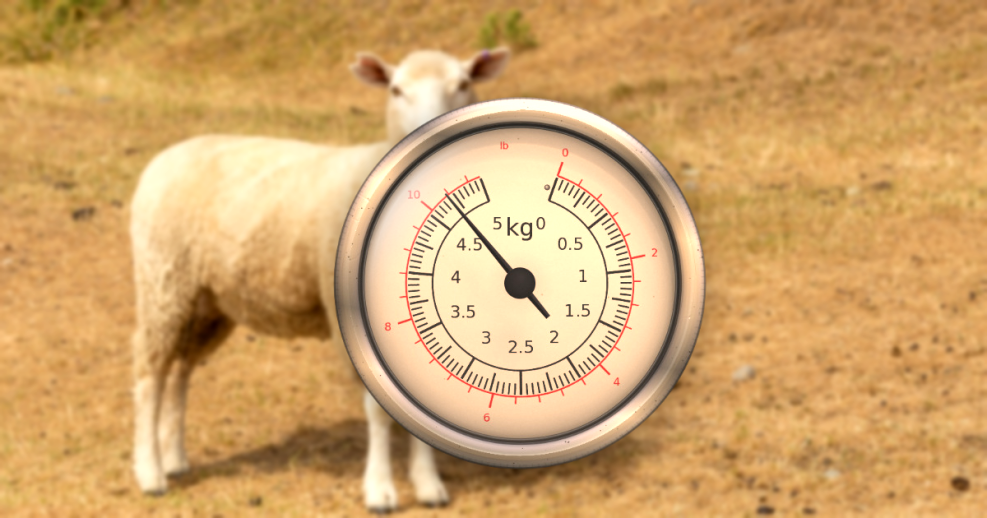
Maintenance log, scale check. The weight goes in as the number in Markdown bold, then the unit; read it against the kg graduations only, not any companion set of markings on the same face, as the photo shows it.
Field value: **4.7** kg
